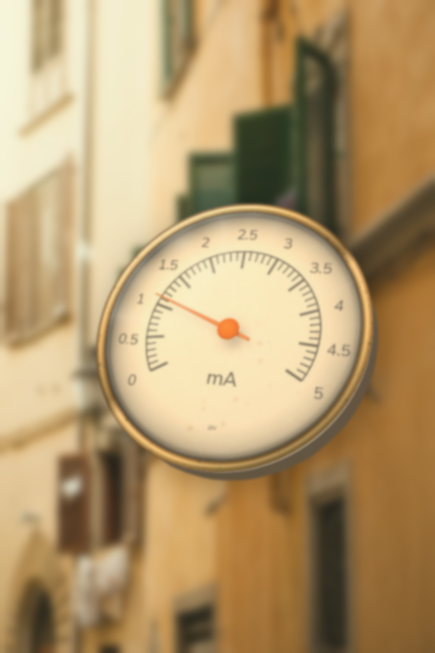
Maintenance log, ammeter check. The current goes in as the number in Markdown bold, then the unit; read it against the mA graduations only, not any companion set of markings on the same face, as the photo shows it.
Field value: **1.1** mA
